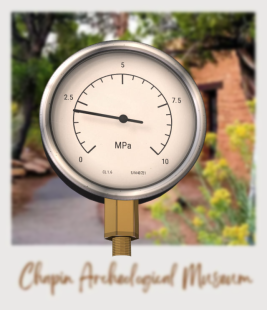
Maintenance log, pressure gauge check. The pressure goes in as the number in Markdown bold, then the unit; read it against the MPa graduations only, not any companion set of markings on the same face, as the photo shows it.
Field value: **2** MPa
